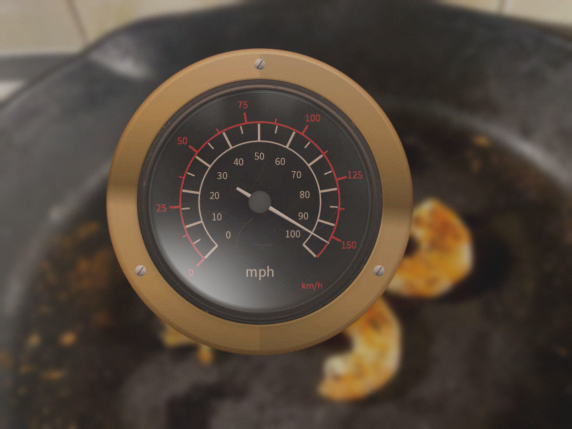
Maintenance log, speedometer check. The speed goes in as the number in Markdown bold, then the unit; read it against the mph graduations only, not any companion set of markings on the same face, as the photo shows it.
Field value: **95** mph
